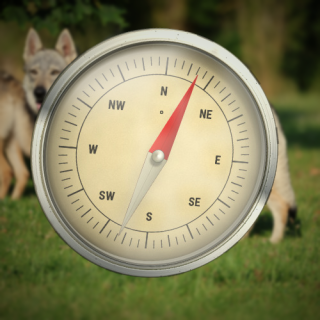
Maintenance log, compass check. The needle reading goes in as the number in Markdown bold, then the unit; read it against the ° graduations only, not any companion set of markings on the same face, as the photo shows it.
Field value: **20** °
